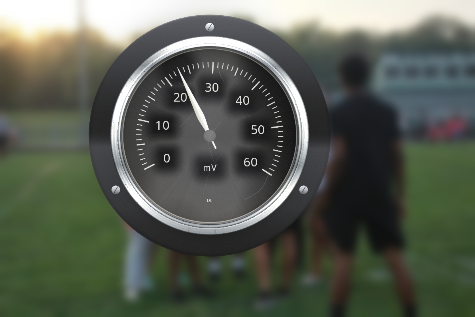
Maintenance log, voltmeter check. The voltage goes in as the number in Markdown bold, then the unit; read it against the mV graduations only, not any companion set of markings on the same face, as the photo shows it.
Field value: **23** mV
